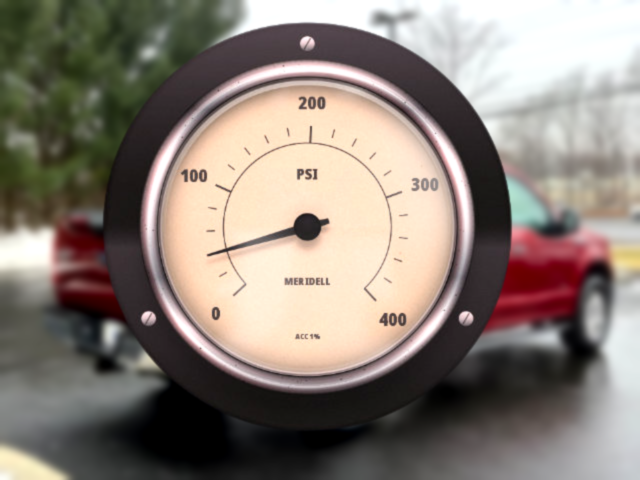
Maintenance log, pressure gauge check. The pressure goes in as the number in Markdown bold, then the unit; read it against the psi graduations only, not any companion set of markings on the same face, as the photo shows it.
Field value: **40** psi
